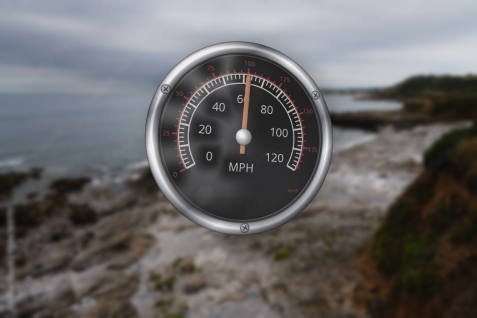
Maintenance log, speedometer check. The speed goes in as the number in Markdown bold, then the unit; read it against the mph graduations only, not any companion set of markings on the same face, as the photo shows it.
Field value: **62** mph
